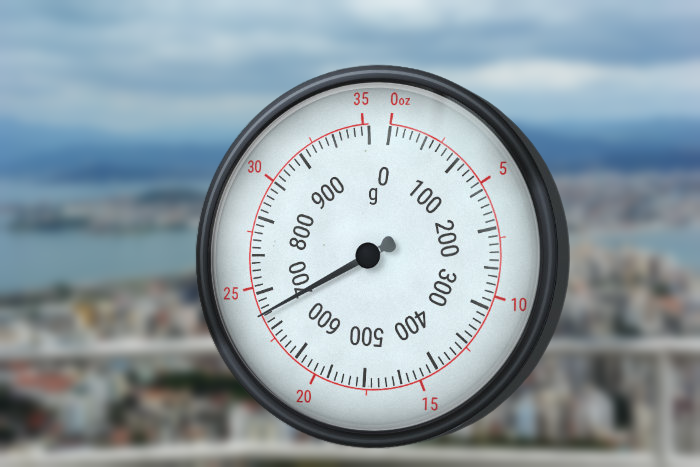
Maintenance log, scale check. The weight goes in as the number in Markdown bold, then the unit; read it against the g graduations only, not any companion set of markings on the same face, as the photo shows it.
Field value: **670** g
